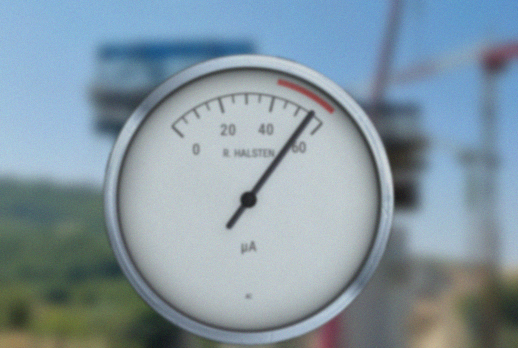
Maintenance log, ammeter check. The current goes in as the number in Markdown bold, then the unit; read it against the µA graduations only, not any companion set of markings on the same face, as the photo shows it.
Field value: **55** µA
